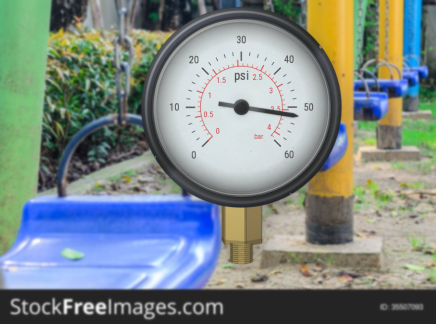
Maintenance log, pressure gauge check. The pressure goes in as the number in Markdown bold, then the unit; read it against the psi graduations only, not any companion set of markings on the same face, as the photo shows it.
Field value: **52** psi
